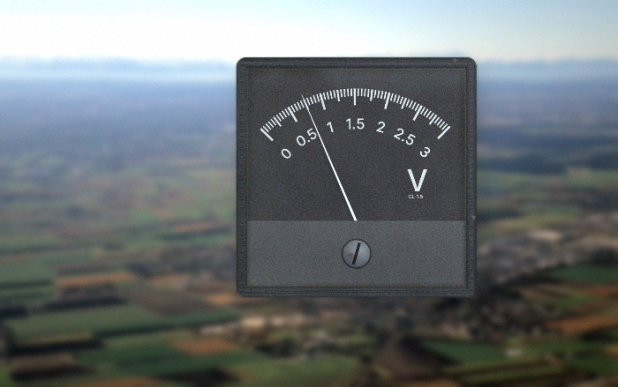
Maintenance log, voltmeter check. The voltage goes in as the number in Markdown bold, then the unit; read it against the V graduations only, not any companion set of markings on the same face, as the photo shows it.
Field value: **0.75** V
